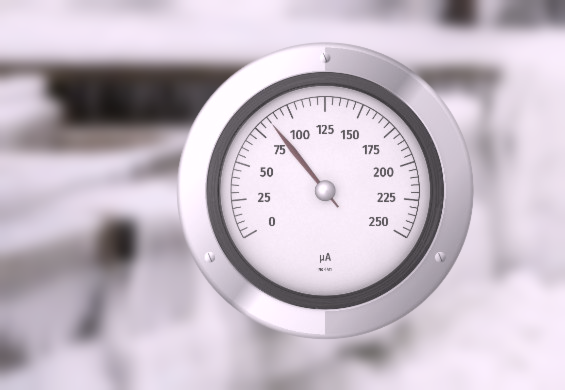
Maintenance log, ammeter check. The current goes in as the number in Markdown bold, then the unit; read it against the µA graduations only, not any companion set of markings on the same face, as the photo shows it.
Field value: **85** µA
